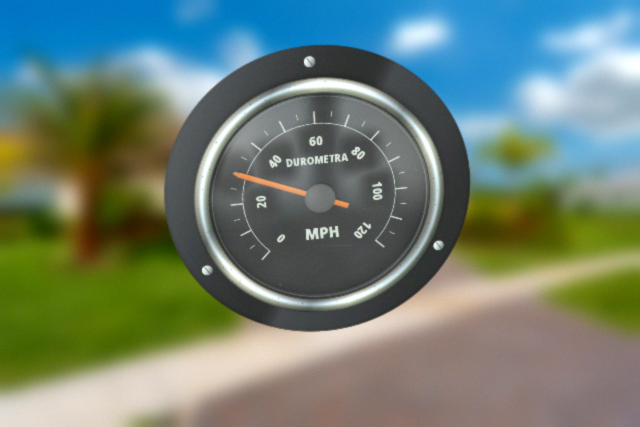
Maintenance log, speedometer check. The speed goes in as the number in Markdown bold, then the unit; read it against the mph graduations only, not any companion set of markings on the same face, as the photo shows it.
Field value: **30** mph
